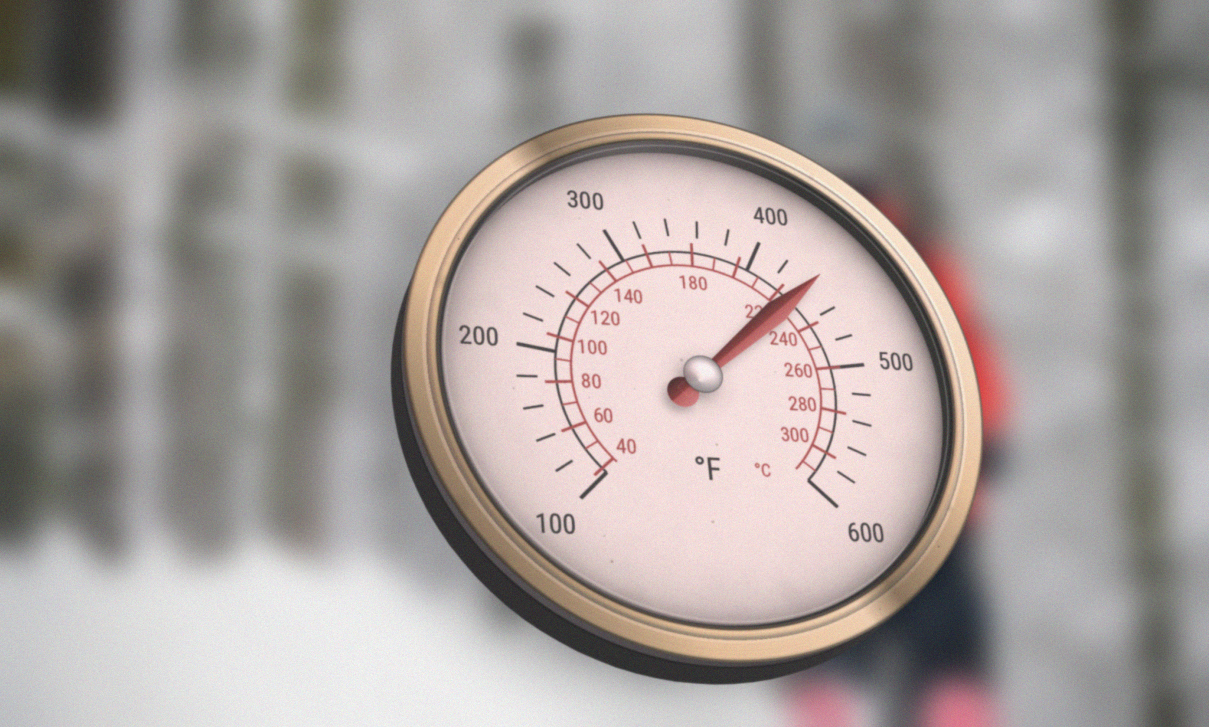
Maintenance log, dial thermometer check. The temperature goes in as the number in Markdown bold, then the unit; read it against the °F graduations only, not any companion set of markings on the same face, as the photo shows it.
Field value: **440** °F
